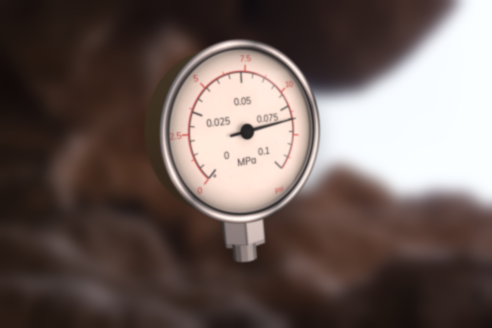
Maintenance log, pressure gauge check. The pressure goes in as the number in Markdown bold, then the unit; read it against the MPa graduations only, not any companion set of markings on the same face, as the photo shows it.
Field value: **0.08** MPa
